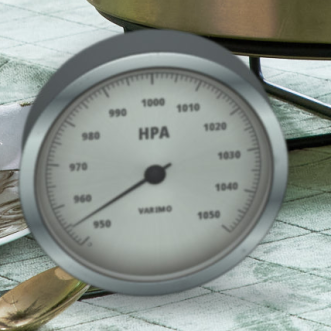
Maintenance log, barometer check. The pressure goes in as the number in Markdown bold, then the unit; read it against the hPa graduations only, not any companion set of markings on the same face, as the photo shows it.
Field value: **955** hPa
